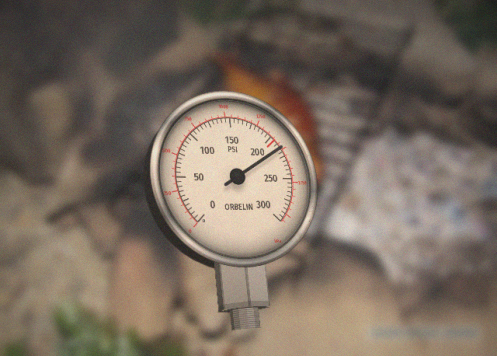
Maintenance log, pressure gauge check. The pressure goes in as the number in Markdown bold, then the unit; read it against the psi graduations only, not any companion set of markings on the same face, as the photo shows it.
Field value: **215** psi
